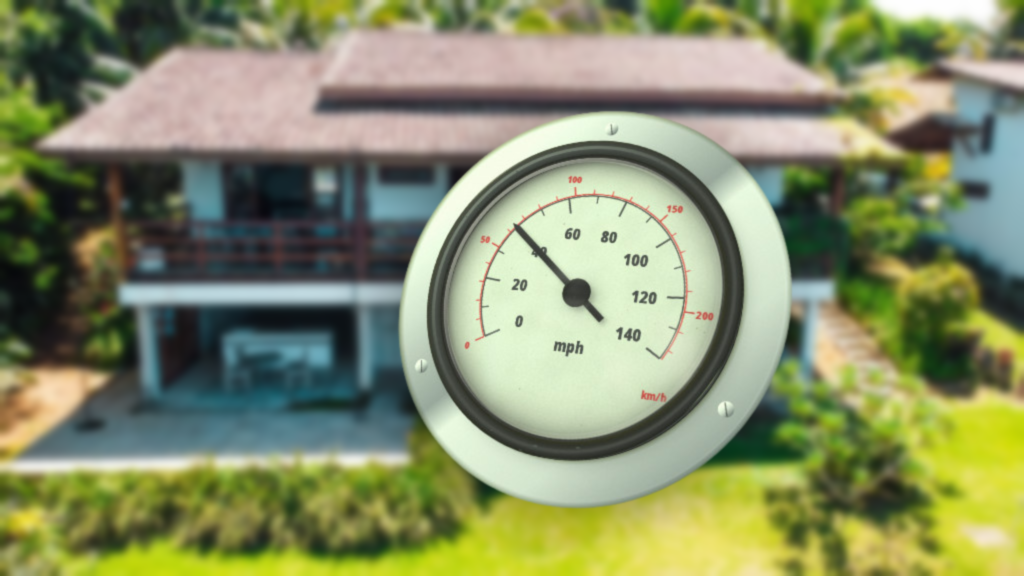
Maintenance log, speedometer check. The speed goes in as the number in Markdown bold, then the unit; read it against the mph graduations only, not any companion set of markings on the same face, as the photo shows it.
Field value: **40** mph
